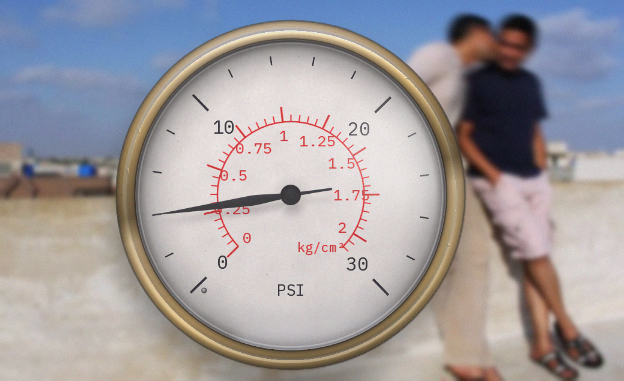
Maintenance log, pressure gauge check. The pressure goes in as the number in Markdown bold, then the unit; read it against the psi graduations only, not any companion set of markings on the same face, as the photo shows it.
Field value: **4** psi
